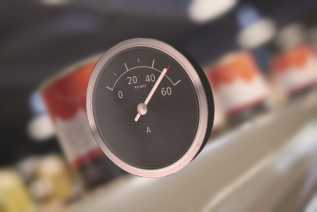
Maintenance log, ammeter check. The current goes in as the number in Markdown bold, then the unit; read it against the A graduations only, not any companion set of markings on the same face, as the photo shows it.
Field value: **50** A
